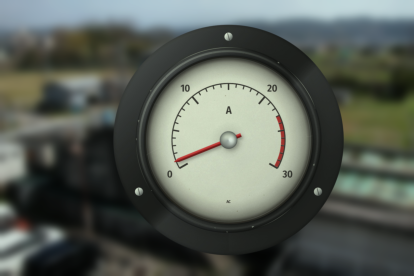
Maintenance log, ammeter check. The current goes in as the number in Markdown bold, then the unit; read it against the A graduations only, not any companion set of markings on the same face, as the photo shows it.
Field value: **1** A
